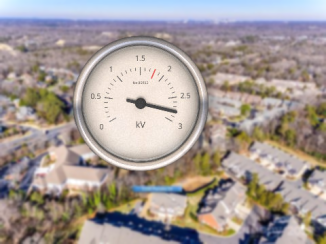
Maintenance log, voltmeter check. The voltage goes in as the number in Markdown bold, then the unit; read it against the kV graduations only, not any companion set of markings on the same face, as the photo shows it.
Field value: **2.8** kV
